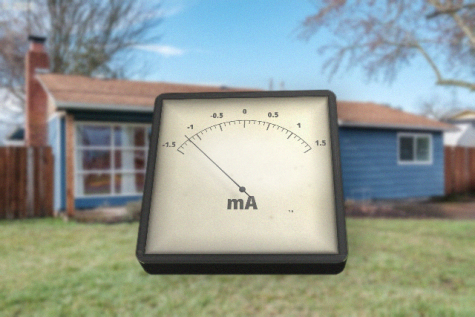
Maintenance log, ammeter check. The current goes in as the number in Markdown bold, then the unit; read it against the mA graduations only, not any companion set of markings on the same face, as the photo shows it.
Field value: **-1.2** mA
